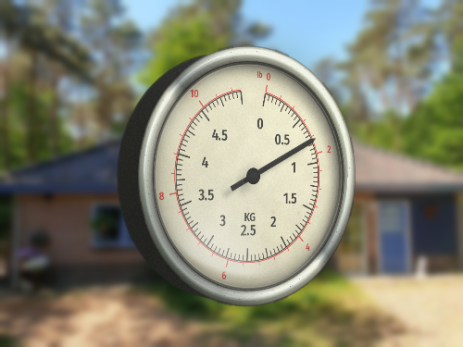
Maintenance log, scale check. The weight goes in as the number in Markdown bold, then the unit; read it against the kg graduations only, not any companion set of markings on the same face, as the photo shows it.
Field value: **0.75** kg
